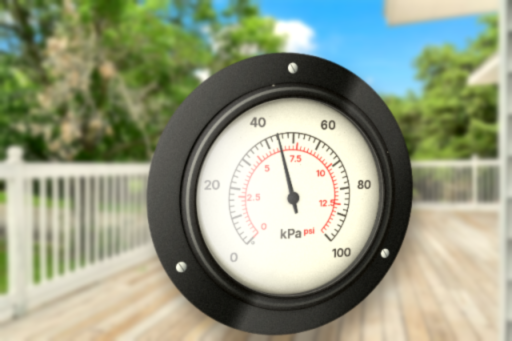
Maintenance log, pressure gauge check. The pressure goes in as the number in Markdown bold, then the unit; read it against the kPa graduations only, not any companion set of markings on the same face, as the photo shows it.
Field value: **44** kPa
